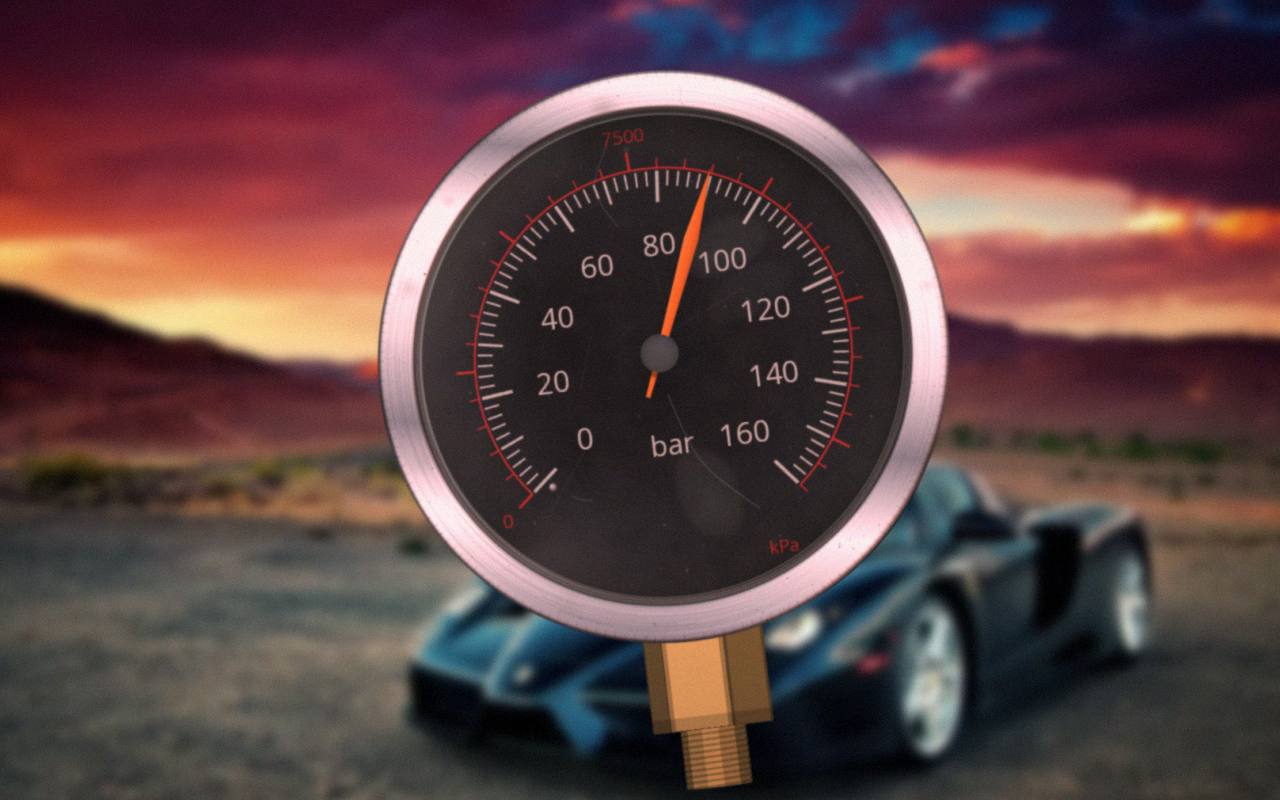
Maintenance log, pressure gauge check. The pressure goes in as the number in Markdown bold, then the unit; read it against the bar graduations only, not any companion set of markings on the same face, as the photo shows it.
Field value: **90** bar
